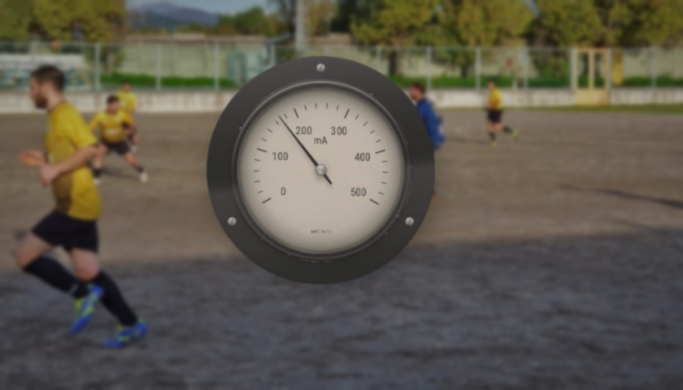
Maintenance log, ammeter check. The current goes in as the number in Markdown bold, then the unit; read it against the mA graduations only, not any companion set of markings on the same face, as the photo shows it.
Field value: **170** mA
